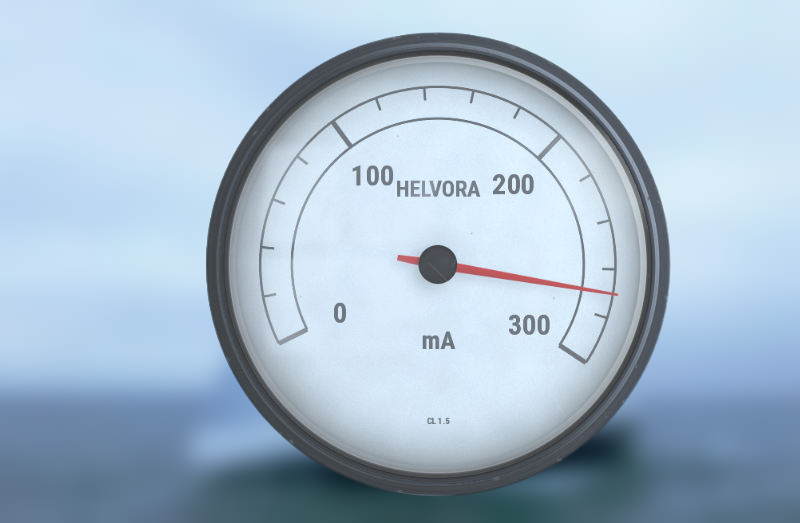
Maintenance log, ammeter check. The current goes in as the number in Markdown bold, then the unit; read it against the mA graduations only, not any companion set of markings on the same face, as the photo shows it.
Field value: **270** mA
